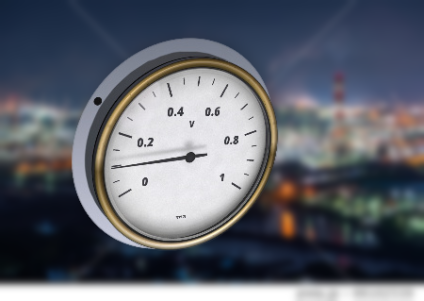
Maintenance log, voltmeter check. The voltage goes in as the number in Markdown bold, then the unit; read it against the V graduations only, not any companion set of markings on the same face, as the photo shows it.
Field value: **0.1** V
